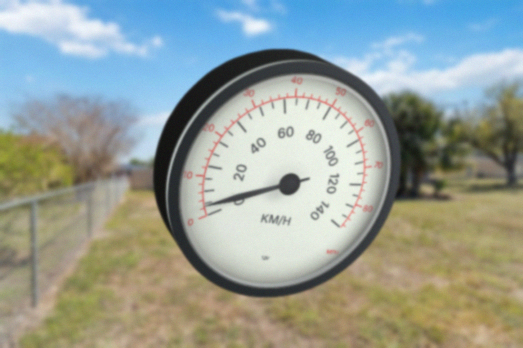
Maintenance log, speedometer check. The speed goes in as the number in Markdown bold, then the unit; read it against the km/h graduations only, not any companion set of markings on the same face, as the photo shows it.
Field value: **5** km/h
